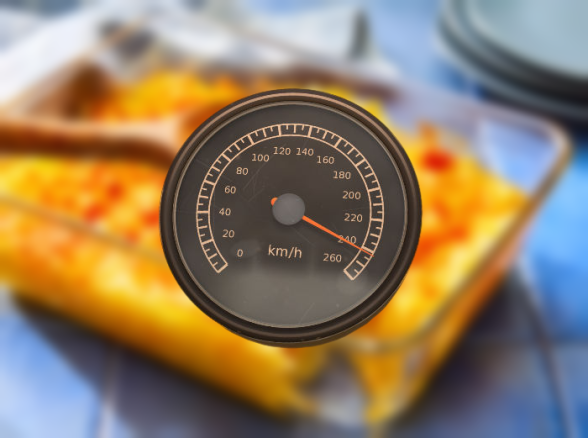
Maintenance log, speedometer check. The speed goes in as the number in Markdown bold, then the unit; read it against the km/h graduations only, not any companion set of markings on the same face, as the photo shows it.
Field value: **242.5** km/h
